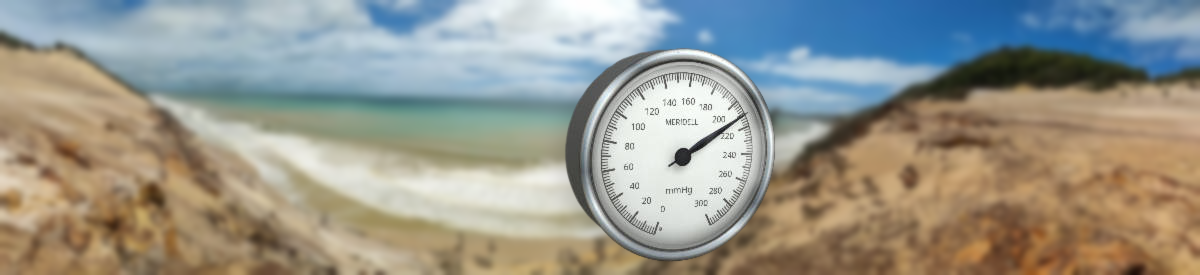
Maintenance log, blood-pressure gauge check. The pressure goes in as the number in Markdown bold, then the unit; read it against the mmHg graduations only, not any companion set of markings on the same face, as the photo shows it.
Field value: **210** mmHg
